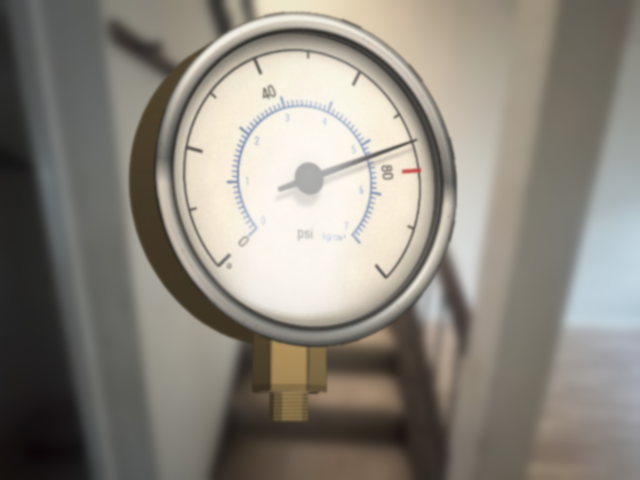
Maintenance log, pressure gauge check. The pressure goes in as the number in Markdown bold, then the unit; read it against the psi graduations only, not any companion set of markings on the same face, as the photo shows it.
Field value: **75** psi
